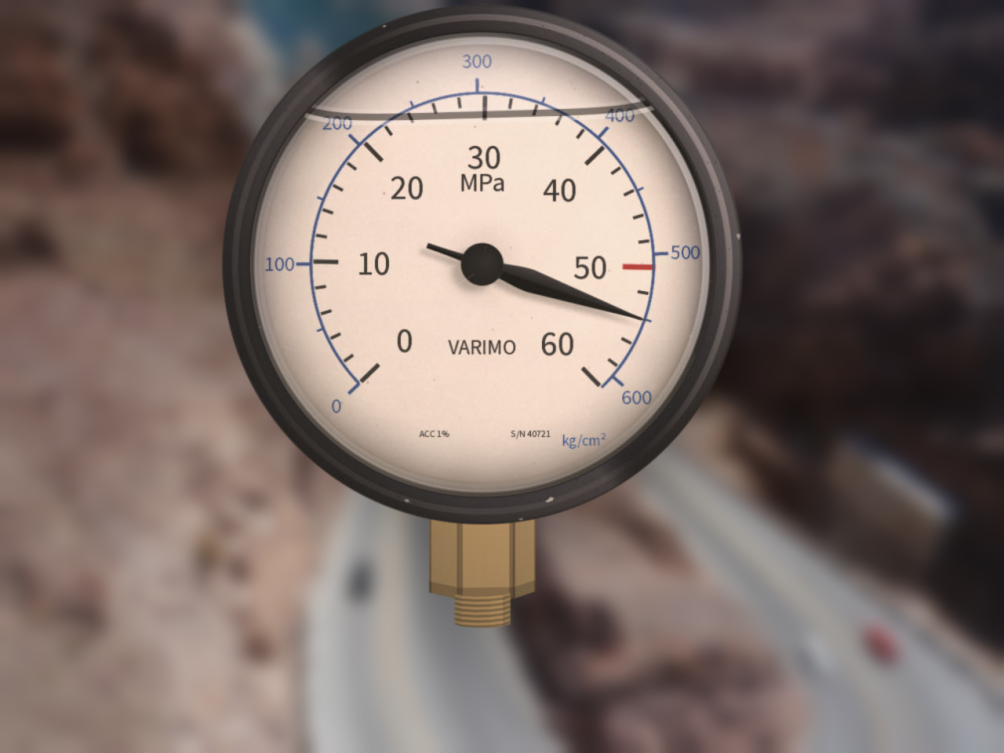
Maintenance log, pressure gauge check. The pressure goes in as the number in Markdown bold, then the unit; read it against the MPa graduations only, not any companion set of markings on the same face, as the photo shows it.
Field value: **54** MPa
